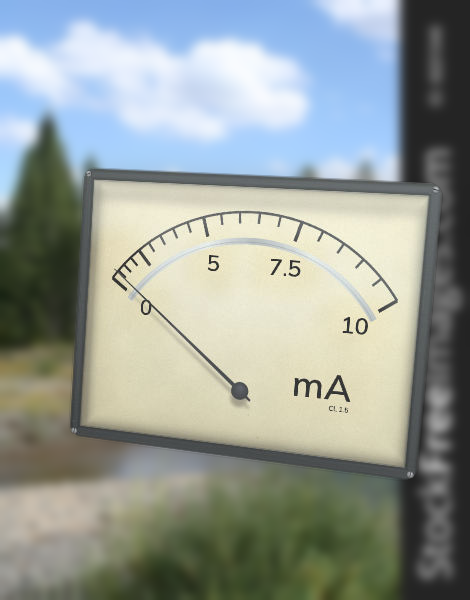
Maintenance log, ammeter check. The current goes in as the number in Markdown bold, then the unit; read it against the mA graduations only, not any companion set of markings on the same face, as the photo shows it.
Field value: **1** mA
